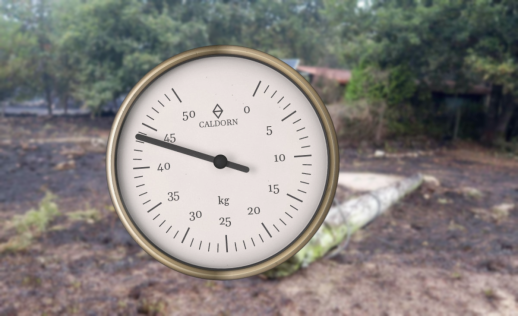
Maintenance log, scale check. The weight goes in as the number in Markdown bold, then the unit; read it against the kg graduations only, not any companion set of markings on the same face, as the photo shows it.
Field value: **43.5** kg
